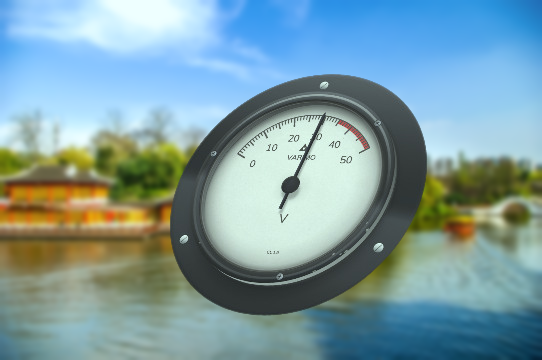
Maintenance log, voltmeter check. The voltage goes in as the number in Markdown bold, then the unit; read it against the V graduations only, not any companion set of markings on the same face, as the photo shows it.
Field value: **30** V
